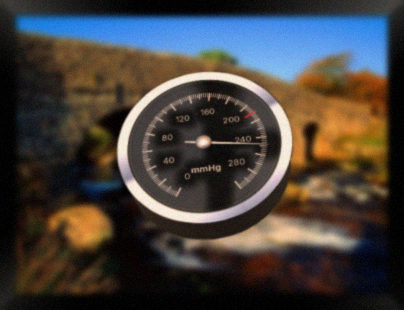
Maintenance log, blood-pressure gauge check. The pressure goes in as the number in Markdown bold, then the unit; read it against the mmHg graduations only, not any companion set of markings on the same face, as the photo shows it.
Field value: **250** mmHg
